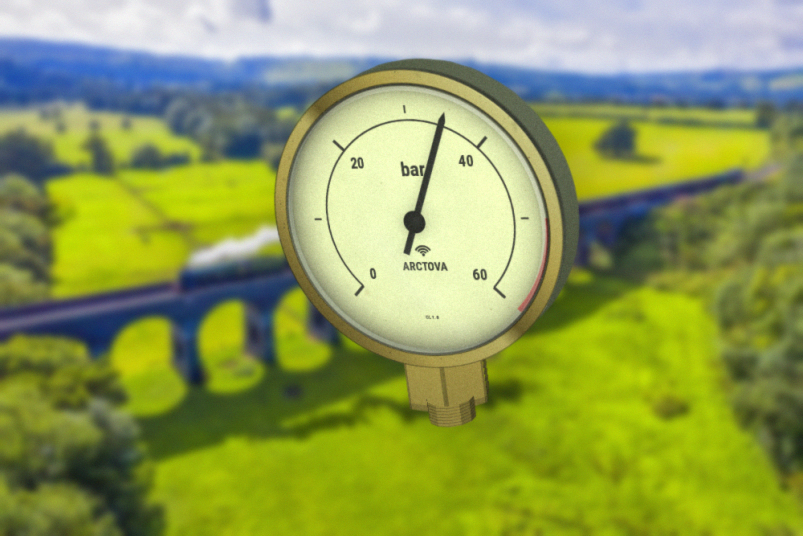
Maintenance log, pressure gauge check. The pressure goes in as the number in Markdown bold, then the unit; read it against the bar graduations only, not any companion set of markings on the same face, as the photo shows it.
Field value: **35** bar
